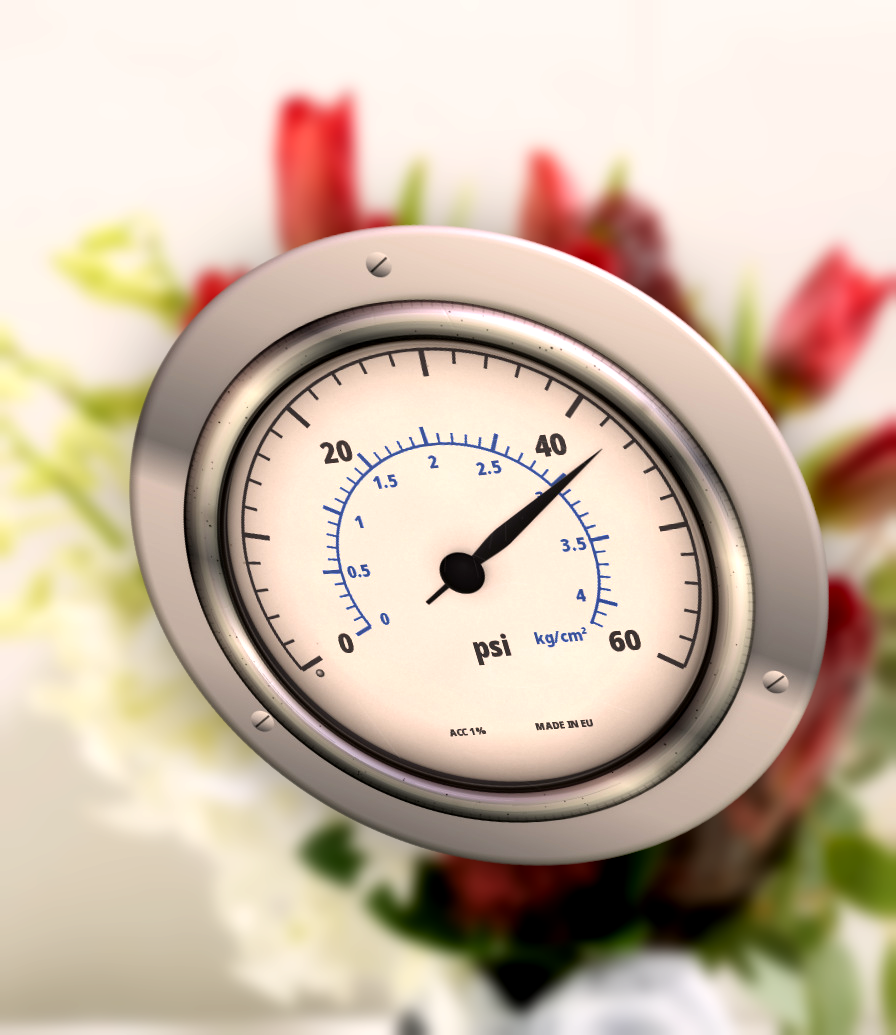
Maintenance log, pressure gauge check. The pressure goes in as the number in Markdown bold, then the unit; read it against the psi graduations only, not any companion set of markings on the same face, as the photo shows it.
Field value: **43** psi
